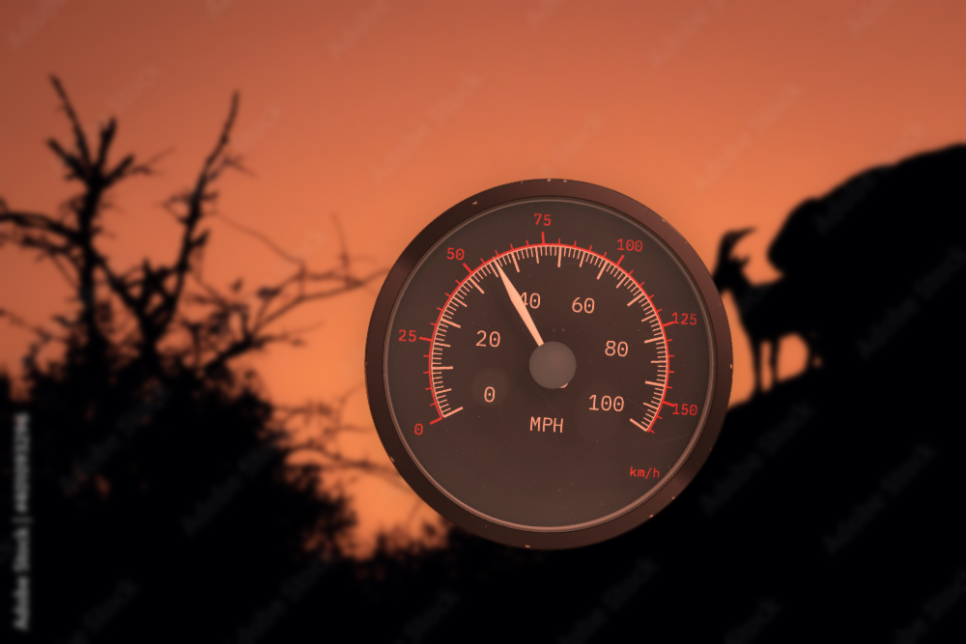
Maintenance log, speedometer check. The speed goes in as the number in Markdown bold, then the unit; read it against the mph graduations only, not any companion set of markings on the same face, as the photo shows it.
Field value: **36** mph
